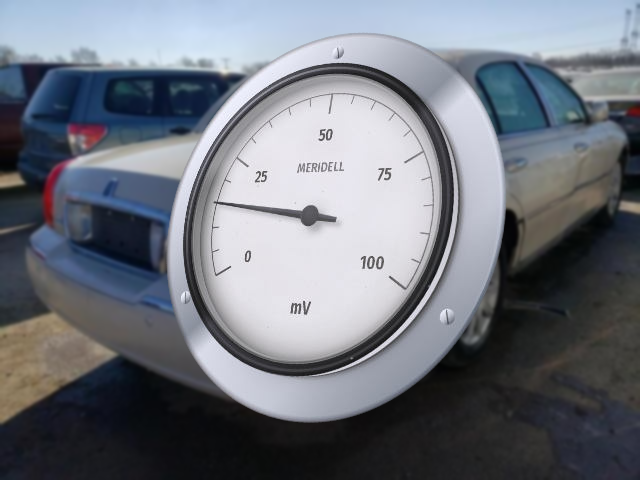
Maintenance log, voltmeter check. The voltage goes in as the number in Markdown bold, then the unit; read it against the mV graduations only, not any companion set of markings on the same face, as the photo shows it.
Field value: **15** mV
